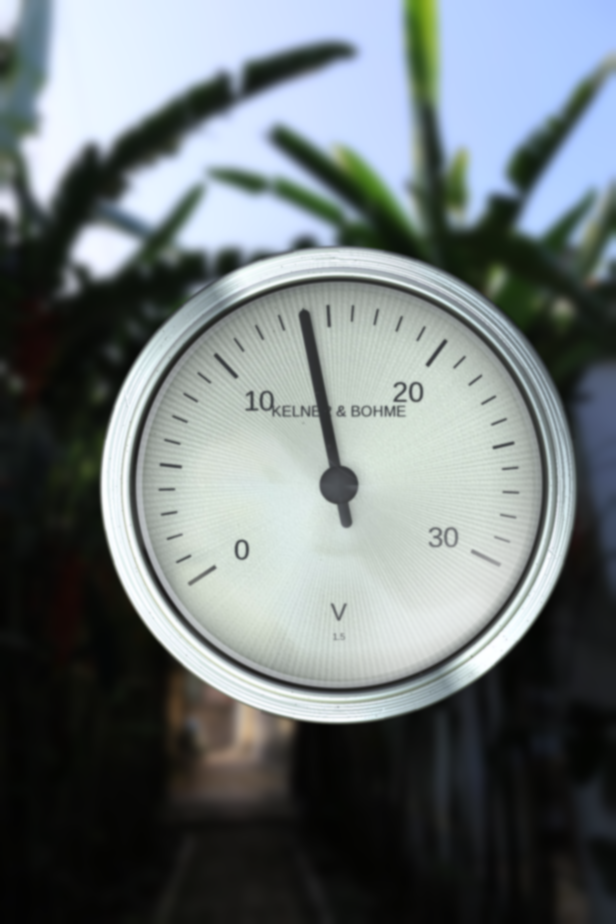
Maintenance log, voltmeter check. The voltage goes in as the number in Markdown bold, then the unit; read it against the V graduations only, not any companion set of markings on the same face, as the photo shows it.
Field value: **14** V
